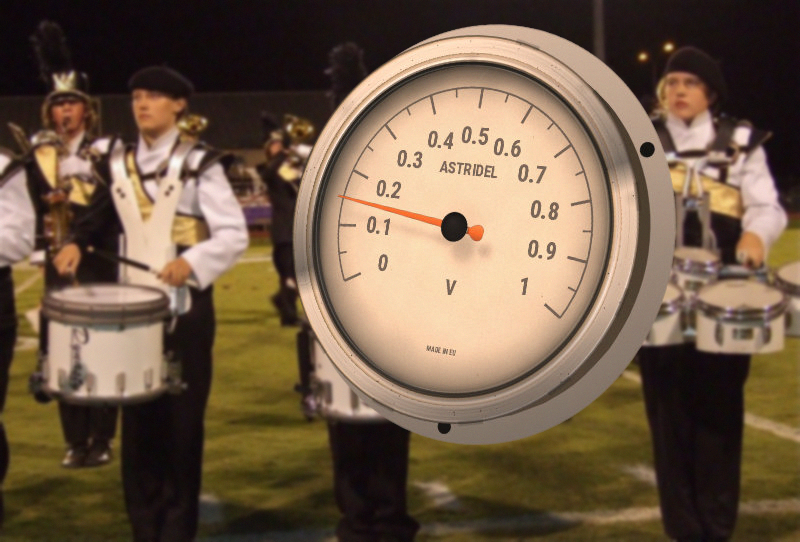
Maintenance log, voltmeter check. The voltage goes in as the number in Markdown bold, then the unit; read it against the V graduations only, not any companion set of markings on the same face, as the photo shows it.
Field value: **0.15** V
